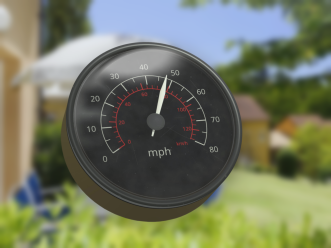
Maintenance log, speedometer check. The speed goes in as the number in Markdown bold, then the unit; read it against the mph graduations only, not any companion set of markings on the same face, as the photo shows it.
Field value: **47.5** mph
